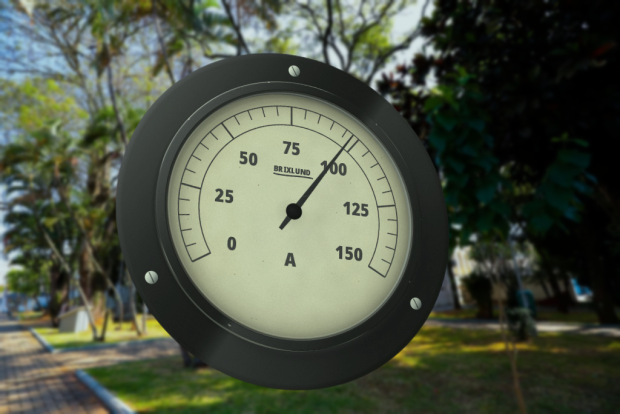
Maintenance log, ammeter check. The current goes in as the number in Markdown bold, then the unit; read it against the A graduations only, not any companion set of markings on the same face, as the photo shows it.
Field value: **97.5** A
